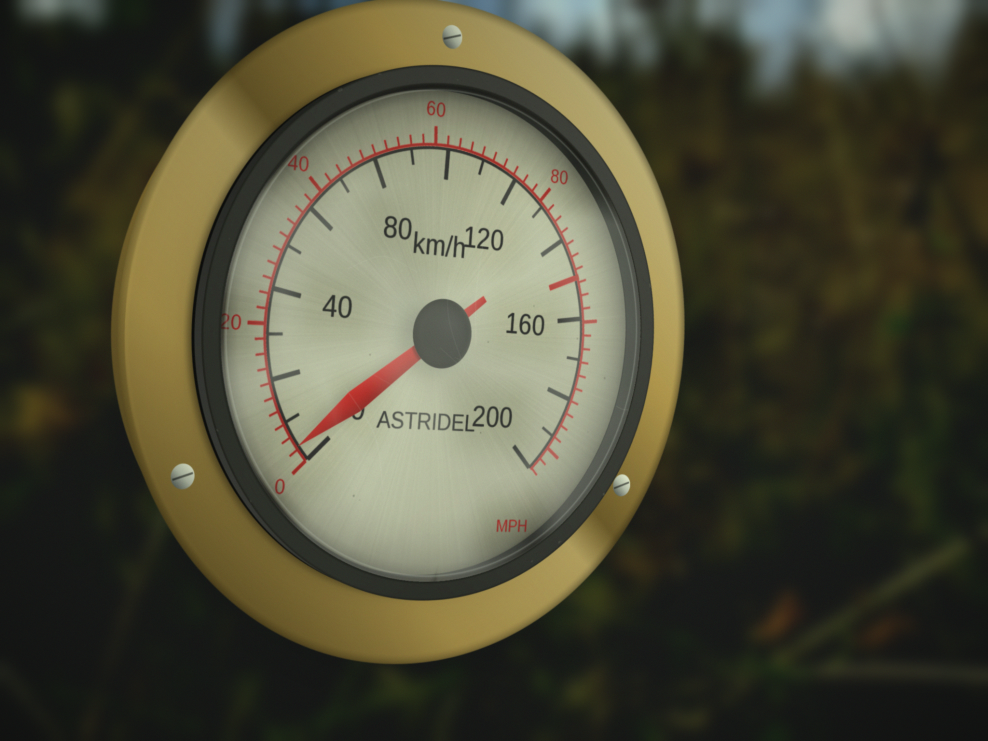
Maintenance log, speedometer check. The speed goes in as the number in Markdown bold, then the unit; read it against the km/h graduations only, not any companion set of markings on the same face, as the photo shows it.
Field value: **5** km/h
